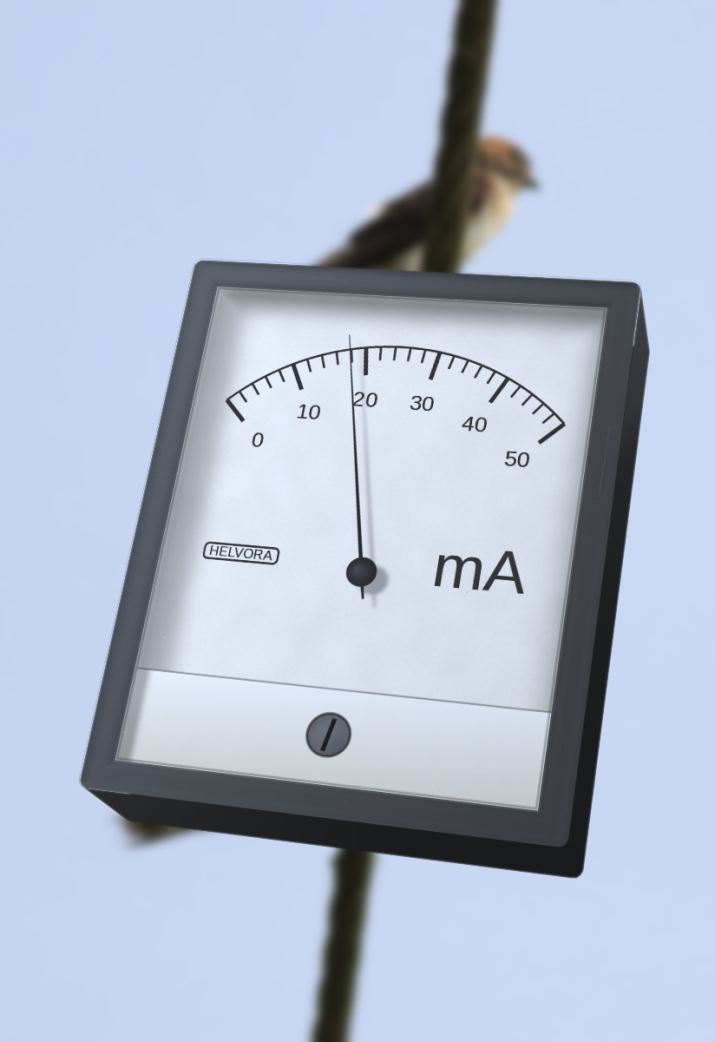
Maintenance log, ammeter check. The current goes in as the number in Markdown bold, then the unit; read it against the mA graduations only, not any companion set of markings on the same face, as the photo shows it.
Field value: **18** mA
